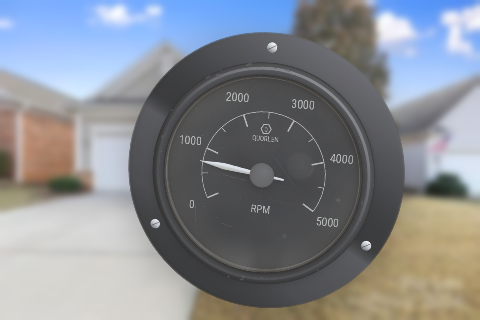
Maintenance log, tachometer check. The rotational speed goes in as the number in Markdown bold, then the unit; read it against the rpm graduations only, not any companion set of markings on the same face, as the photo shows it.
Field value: **750** rpm
